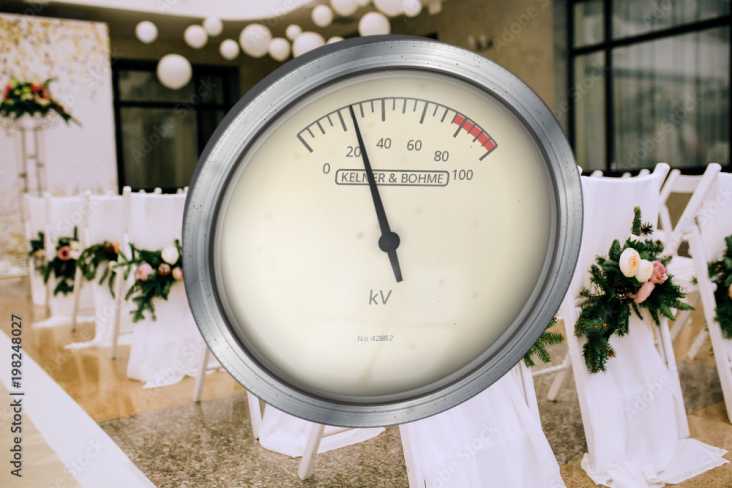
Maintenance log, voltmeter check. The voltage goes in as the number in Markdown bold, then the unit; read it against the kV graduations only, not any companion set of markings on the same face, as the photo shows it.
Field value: **25** kV
